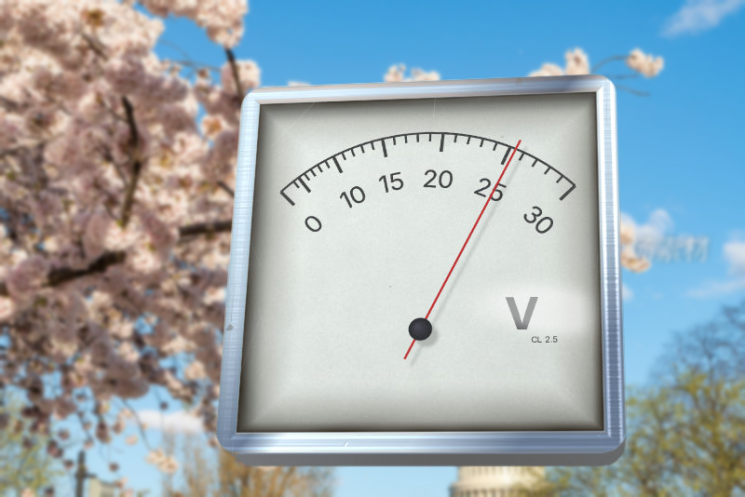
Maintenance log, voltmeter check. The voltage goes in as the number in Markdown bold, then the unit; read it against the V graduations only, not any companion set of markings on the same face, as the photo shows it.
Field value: **25.5** V
